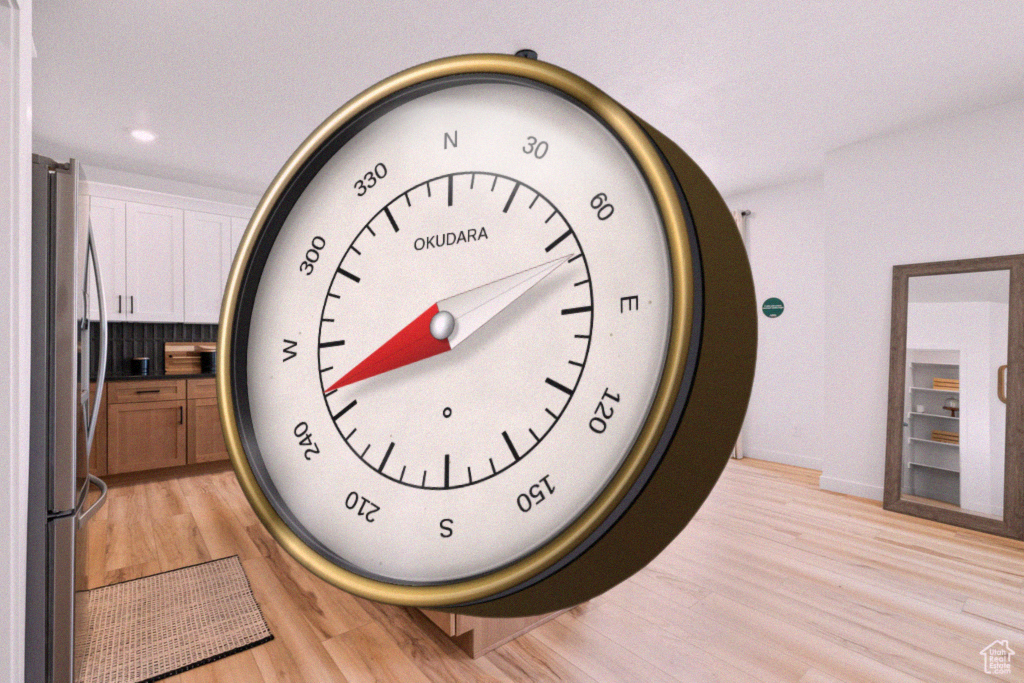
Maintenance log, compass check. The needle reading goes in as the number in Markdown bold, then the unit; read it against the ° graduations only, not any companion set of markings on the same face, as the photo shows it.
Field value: **250** °
